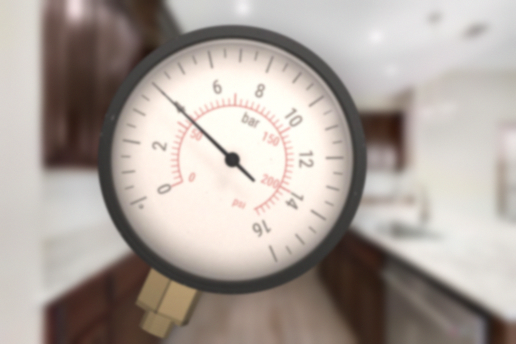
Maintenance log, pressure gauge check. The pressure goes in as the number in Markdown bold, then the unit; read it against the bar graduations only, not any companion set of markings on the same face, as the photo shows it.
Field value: **4** bar
